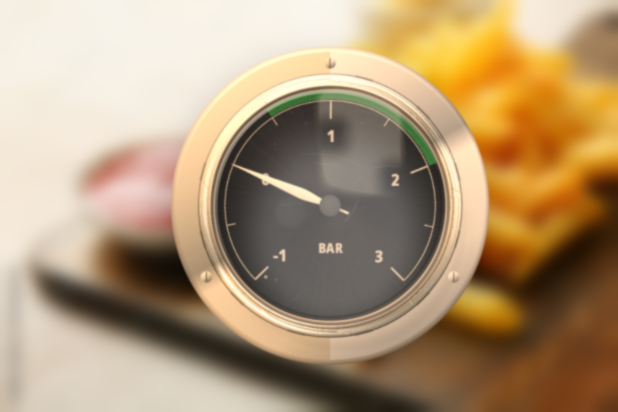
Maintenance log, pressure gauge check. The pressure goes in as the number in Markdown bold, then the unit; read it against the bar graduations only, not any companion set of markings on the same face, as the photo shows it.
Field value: **0** bar
